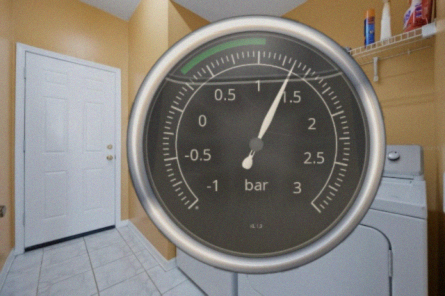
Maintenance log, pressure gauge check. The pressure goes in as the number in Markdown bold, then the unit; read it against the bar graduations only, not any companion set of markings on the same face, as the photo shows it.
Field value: **1.35** bar
